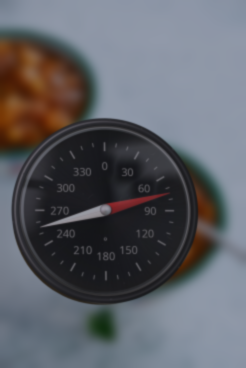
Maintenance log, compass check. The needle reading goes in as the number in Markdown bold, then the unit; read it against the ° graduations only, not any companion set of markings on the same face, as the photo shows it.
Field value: **75** °
